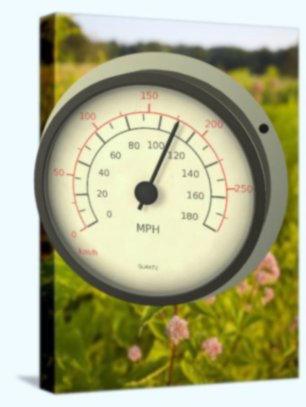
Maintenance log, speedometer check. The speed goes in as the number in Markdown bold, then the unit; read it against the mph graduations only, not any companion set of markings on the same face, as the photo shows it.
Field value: **110** mph
